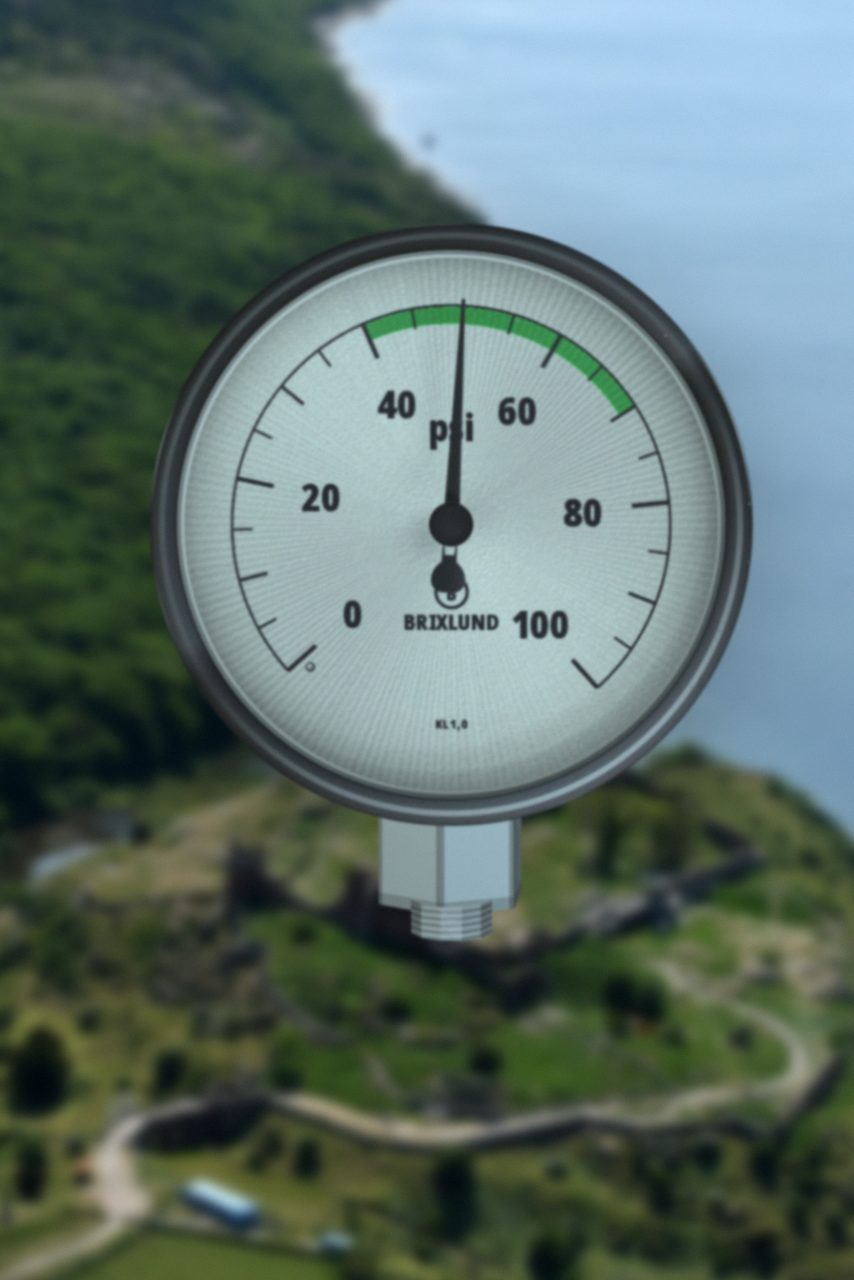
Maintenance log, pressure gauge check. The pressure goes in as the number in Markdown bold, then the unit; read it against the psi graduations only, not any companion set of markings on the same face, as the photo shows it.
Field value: **50** psi
